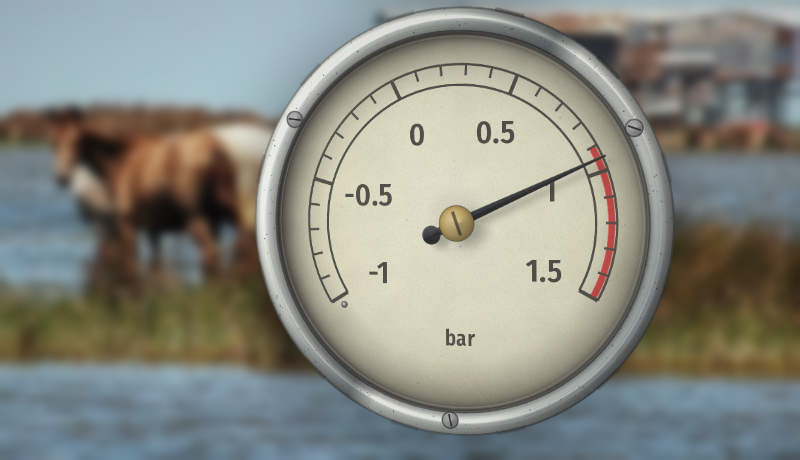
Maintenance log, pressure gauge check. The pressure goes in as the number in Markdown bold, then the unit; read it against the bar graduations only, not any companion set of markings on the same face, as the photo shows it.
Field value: **0.95** bar
